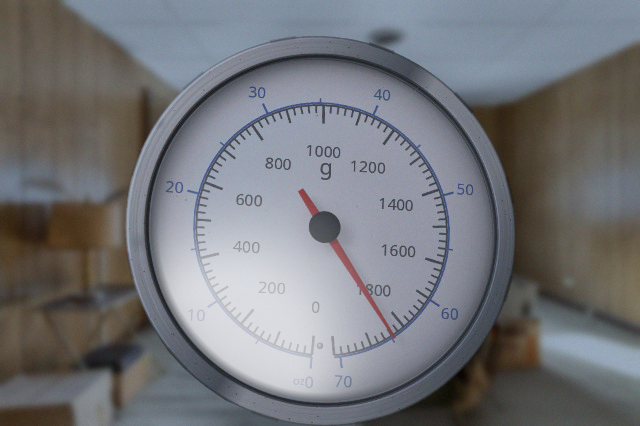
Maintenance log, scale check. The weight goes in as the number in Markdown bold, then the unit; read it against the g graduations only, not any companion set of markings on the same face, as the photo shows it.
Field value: **1840** g
